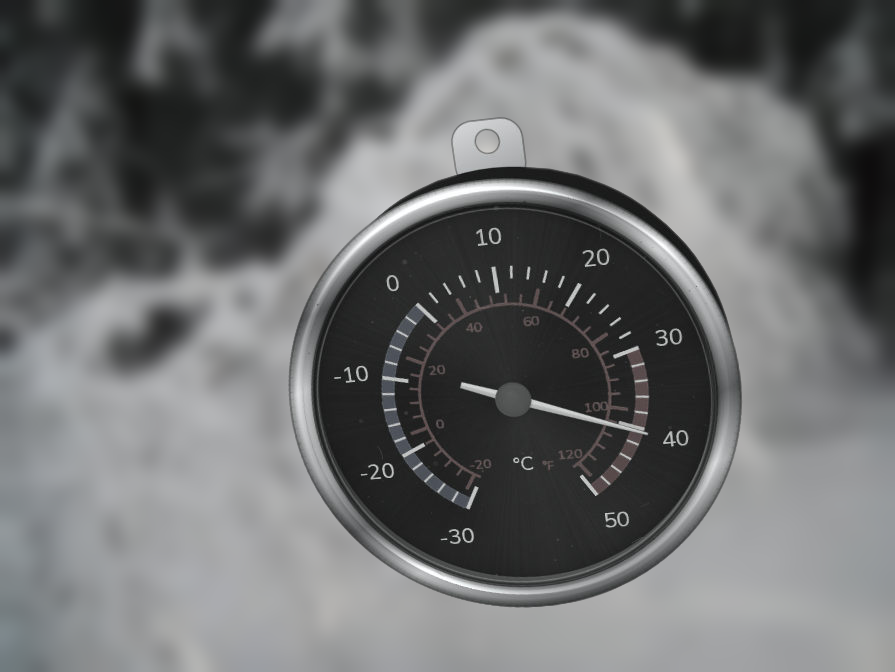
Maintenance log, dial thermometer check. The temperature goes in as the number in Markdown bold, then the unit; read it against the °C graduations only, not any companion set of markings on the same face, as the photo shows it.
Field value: **40** °C
